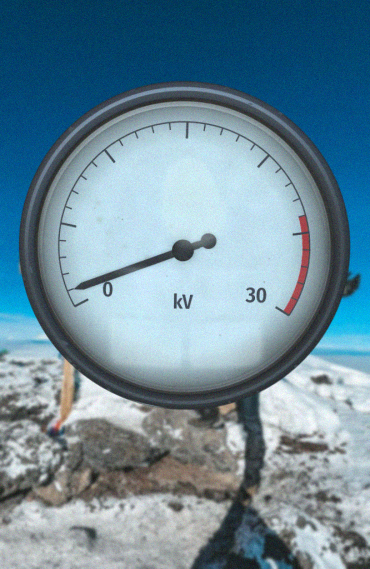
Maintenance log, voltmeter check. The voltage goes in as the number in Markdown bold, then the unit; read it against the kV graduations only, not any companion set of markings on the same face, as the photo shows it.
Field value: **1** kV
